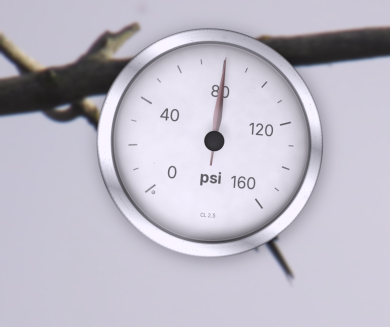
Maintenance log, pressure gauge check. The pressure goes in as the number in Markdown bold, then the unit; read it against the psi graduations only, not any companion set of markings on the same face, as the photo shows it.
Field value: **80** psi
